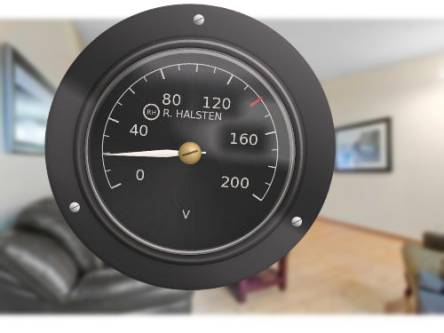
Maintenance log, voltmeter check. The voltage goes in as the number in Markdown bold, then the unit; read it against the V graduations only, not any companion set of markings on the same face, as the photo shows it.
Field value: **20** V
